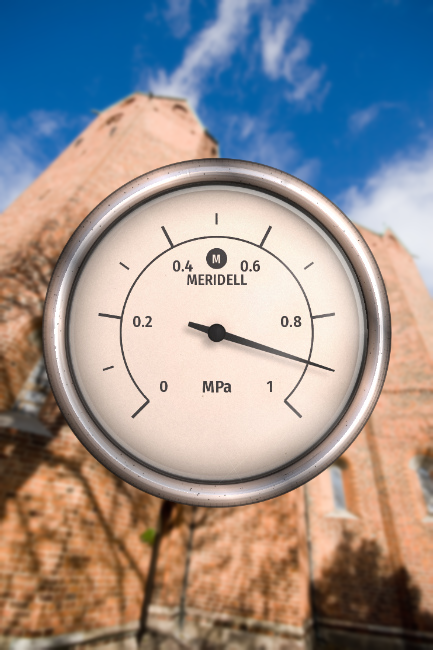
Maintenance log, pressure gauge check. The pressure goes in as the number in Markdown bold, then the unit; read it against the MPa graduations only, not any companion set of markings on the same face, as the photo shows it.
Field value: **0.9** MPa
